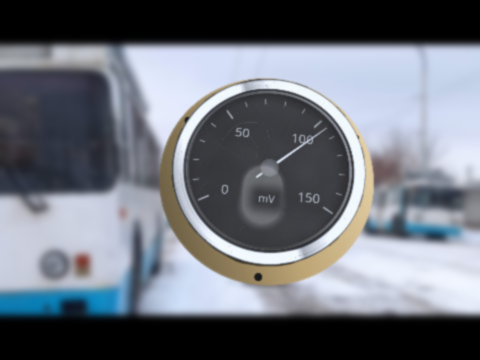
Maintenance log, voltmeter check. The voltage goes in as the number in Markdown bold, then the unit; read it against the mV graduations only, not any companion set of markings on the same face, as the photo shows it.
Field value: **105** mV
